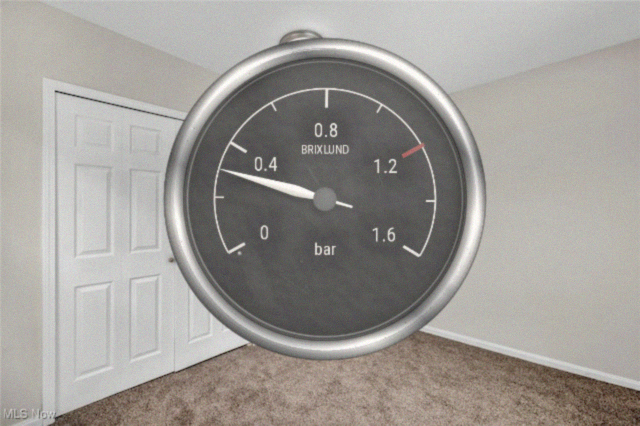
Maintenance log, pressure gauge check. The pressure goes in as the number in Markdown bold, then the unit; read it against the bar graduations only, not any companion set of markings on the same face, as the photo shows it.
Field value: **0.3** bar
